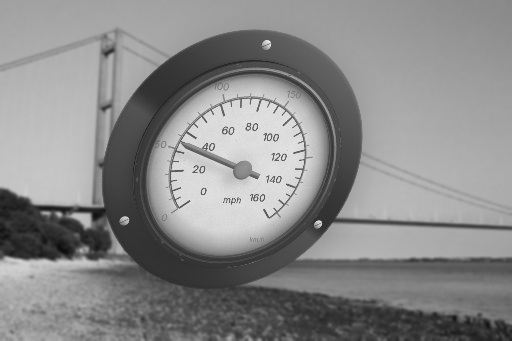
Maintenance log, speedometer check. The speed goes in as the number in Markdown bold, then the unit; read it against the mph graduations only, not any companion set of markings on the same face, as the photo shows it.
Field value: **35** mph
